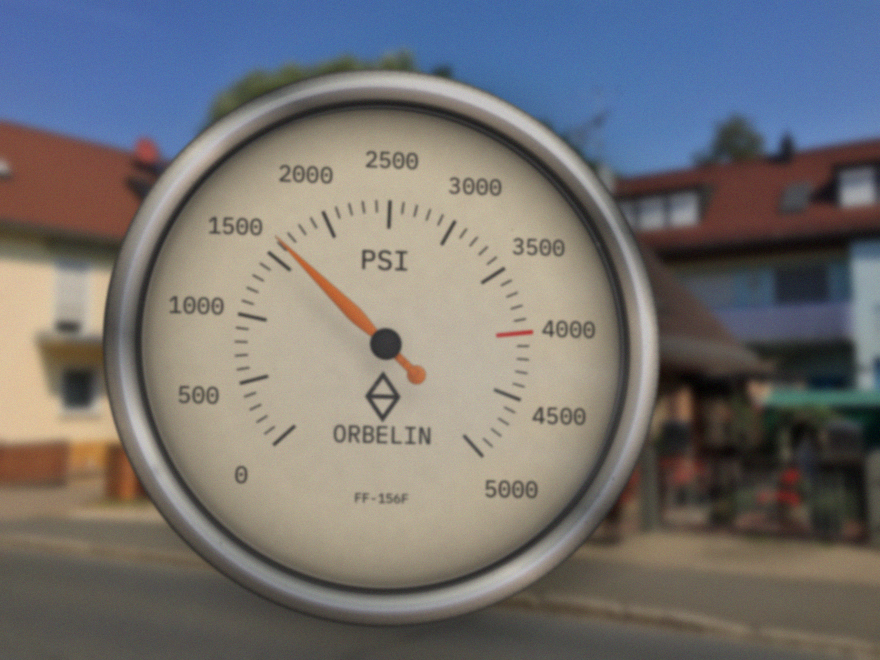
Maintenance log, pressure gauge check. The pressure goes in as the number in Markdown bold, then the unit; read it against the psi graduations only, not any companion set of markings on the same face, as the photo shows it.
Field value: **1600** psi
